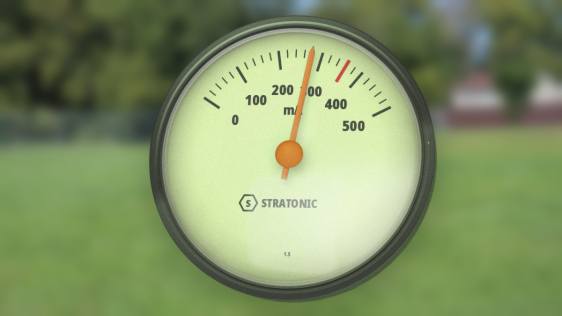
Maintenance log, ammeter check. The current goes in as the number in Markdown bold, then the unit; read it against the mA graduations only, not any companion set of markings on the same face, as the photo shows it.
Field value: **280** mA
